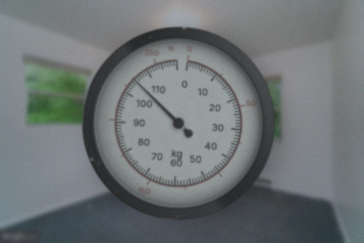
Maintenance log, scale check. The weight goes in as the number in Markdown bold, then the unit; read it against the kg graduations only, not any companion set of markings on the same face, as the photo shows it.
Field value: **105** kg
